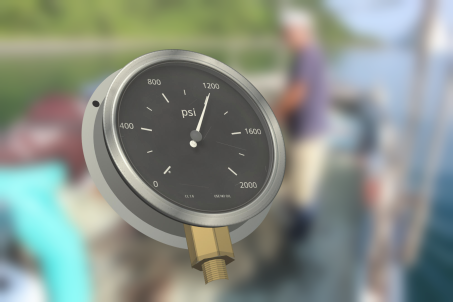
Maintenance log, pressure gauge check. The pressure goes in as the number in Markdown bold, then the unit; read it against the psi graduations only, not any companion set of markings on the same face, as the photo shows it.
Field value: **1200** psi
